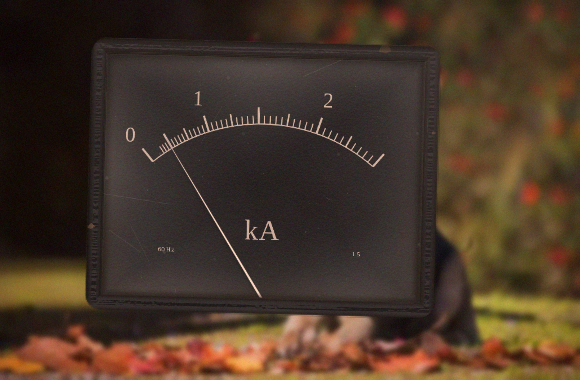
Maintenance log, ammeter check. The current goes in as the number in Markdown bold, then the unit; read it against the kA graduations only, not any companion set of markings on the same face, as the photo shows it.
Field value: **0.5** kA
